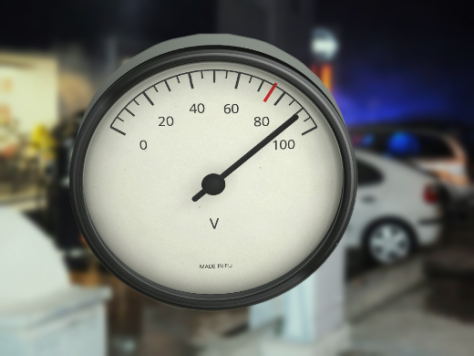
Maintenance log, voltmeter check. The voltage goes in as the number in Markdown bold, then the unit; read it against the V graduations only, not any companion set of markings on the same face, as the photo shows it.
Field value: **90** V
